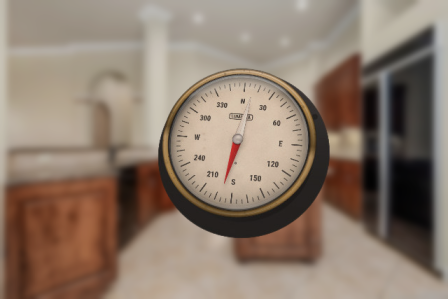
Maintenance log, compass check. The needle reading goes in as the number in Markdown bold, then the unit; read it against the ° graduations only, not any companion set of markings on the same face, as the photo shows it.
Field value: **190** °
